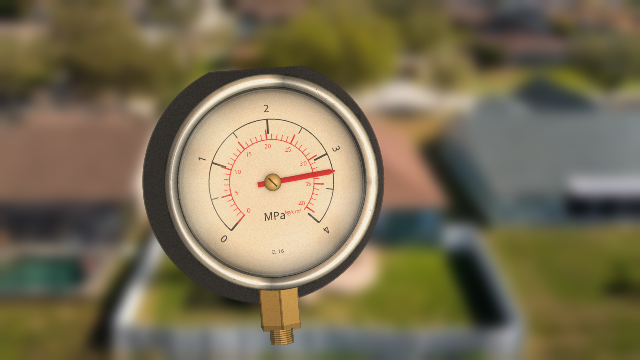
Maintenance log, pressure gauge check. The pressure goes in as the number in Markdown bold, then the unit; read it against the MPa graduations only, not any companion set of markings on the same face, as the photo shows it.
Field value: **3.25** MPa
